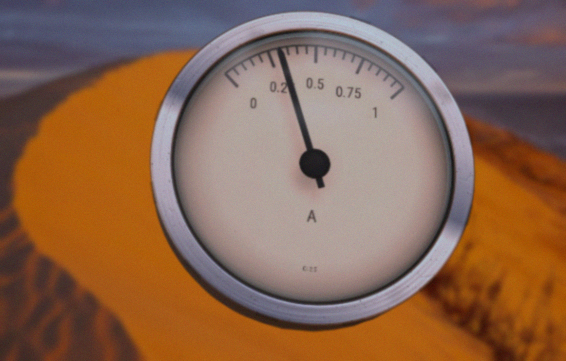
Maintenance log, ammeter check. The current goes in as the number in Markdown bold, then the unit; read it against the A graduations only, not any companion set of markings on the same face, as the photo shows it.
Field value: **0.3** A
